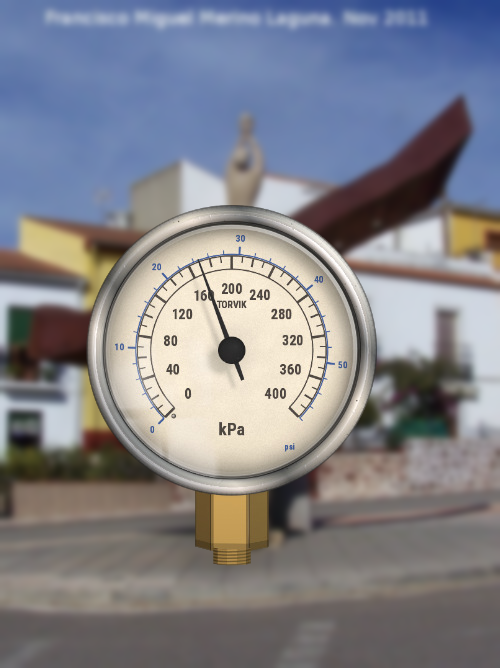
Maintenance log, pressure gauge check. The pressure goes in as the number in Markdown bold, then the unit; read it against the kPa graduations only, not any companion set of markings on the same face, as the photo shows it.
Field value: **170** kPa
